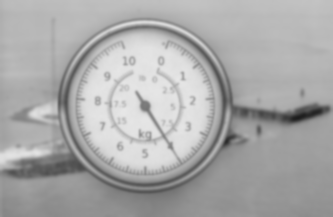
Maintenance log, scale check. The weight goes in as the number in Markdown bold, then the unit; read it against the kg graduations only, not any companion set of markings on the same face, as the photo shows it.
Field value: **4** kg
